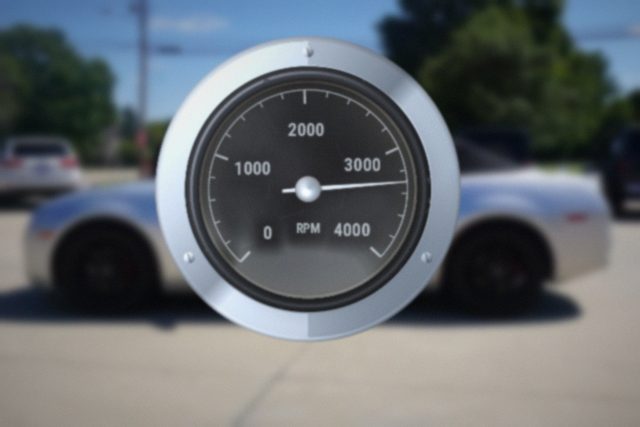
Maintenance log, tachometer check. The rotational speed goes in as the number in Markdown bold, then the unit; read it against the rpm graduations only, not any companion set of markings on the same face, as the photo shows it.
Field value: **3300** rpm
